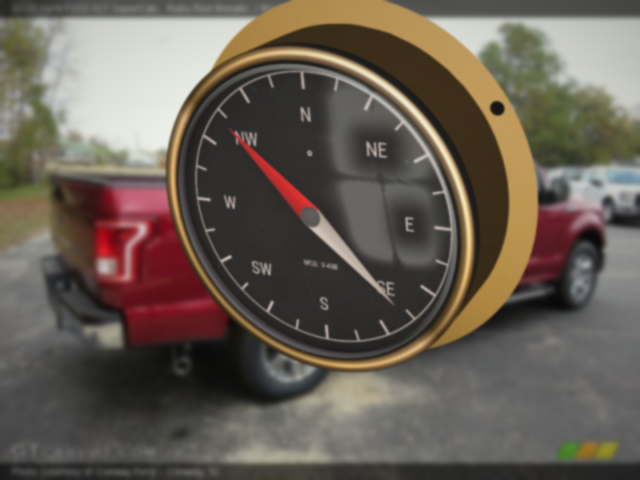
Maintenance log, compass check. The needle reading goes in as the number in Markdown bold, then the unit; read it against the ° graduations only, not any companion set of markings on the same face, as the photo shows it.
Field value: **315** °
